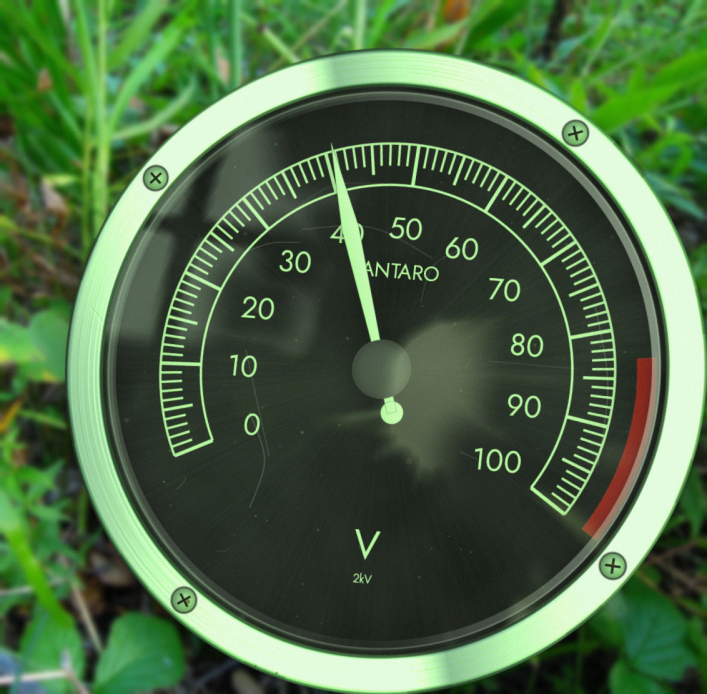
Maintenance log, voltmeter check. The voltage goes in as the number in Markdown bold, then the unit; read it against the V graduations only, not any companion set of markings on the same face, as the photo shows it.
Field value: **41** V
